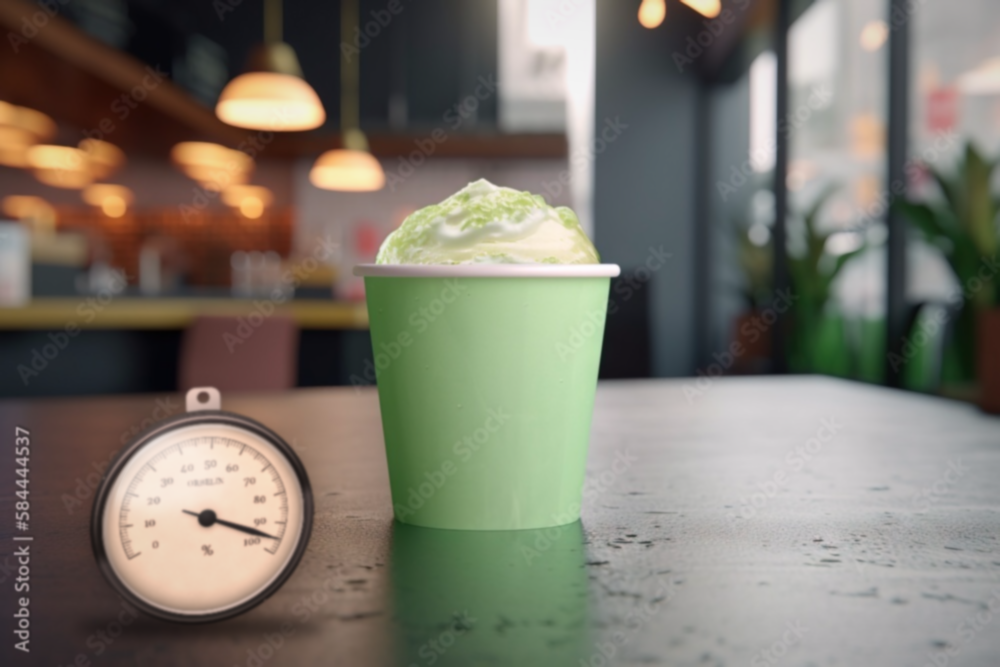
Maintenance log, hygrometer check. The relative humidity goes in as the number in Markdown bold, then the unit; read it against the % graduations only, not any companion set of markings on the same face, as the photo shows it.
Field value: **95** %
